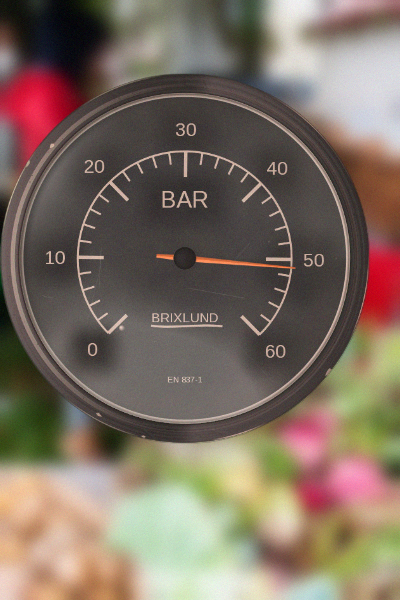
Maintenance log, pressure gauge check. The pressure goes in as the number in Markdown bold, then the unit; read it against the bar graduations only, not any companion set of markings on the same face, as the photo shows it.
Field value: **51** bar
